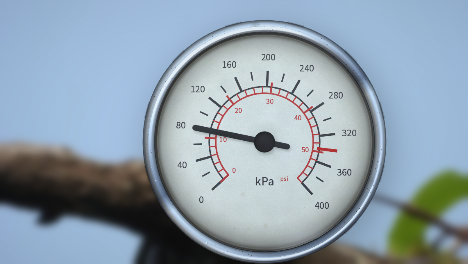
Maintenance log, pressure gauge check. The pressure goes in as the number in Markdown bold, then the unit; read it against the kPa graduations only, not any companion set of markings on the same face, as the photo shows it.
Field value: **80** kPa
